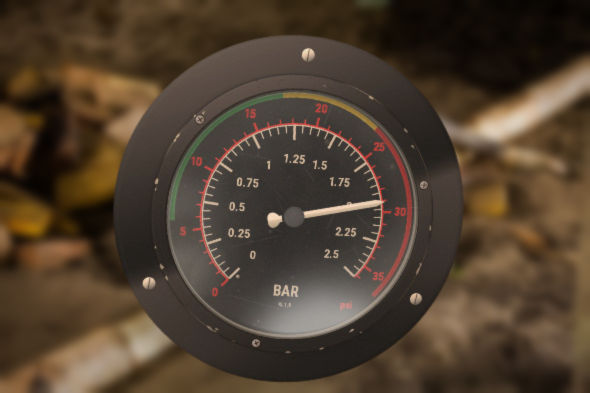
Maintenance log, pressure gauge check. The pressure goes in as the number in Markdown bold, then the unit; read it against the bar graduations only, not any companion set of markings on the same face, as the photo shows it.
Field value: **2** bar
